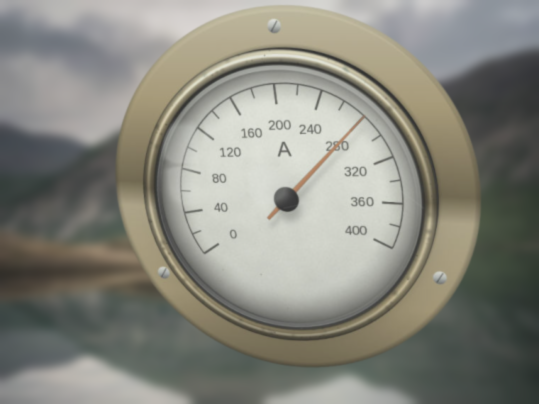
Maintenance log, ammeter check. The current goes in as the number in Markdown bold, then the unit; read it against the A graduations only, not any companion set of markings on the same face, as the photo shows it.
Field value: **280** A
